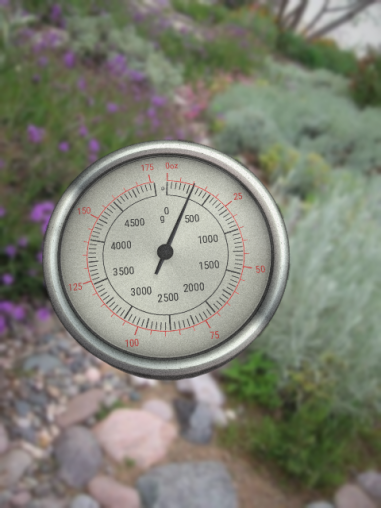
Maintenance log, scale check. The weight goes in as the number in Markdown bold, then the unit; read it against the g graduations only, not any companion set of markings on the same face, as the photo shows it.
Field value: **300** g
